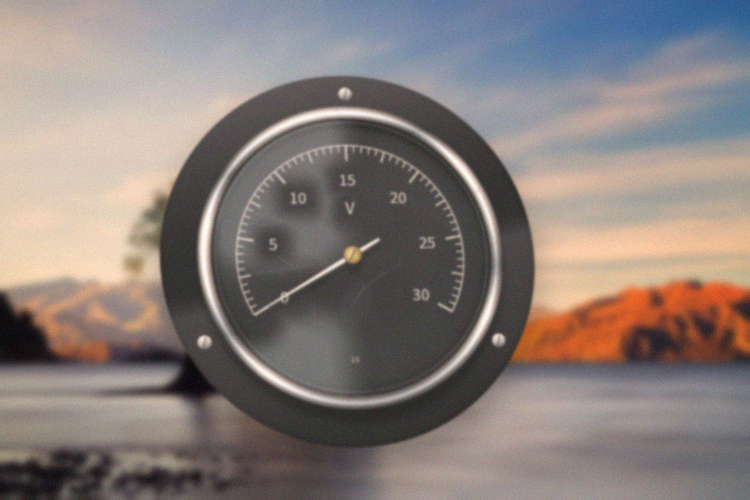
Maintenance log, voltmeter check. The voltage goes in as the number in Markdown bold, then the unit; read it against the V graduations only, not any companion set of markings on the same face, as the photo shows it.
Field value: **0** V
